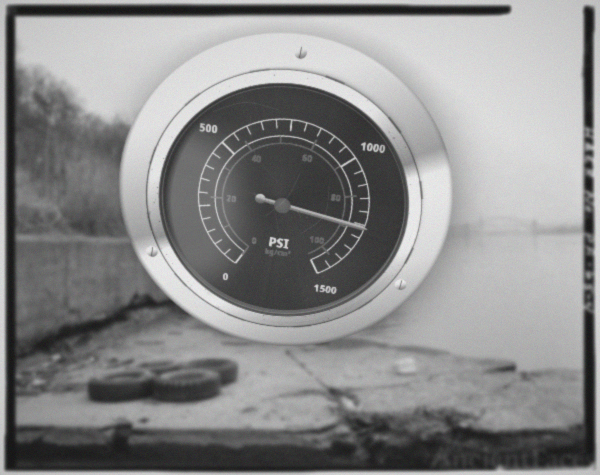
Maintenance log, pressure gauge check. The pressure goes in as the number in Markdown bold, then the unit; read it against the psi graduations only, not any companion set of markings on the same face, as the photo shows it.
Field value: **1250** psi
